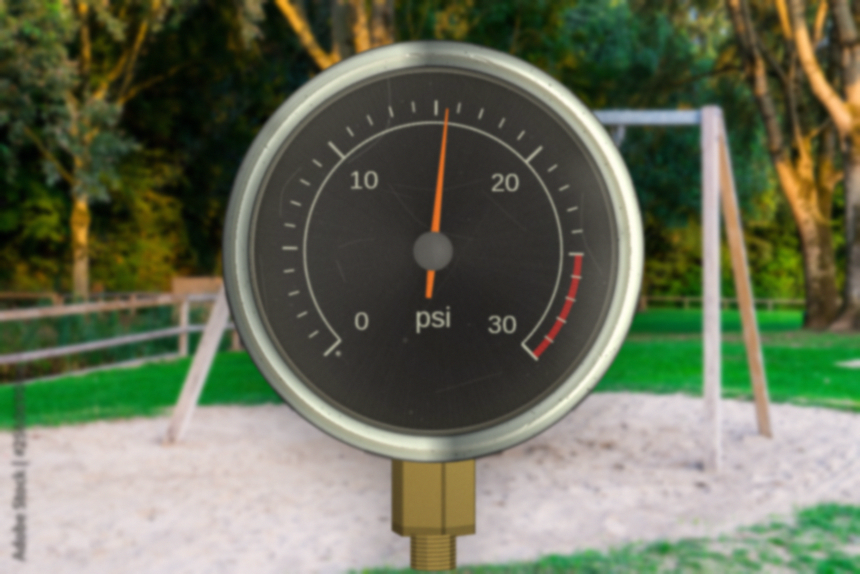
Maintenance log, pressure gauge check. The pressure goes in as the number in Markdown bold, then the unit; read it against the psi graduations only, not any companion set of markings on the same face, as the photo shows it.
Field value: **15.5** psi
